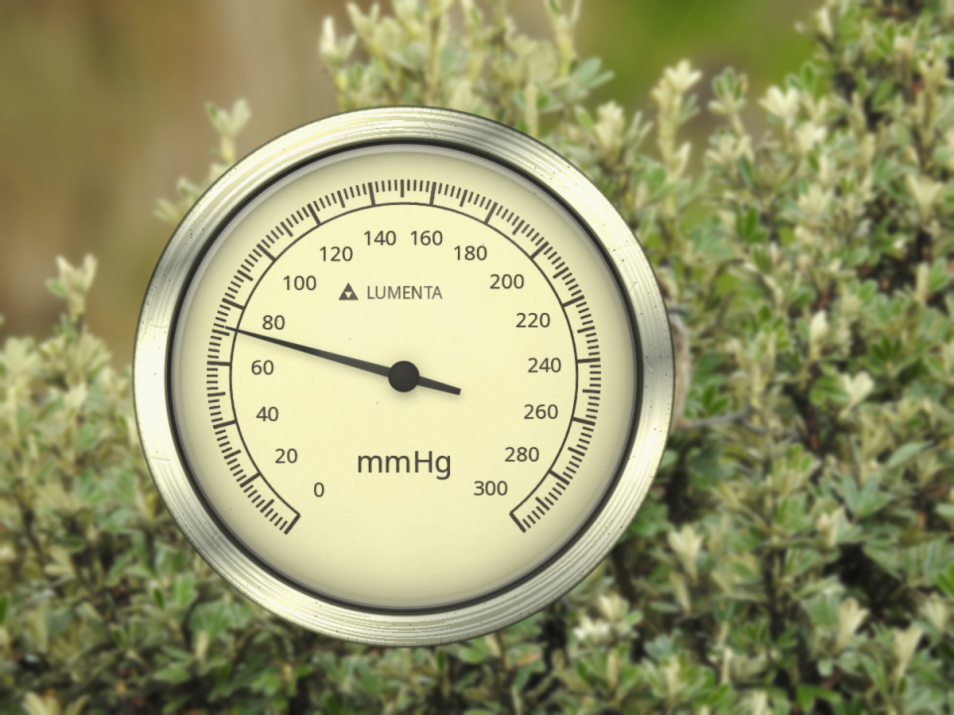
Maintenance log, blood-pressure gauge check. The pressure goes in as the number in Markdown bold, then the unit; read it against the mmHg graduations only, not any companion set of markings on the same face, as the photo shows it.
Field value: **72** mmHg
